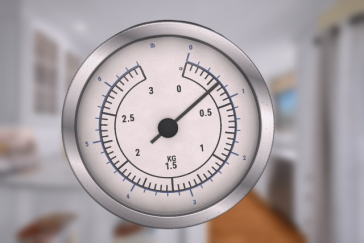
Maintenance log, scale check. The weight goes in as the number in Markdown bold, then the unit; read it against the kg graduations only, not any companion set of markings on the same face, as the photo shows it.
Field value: **0.3** kg
